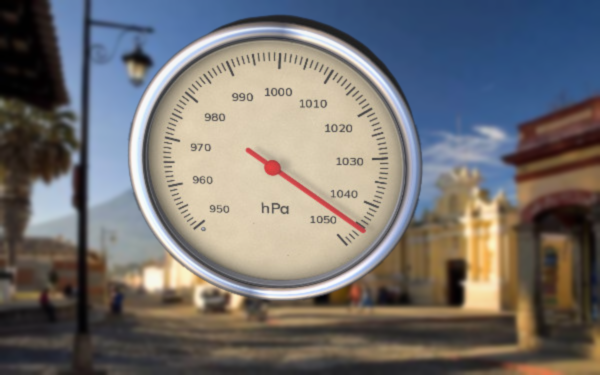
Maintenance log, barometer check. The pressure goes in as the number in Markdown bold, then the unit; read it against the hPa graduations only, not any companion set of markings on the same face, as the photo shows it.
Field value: **1045** hPa
